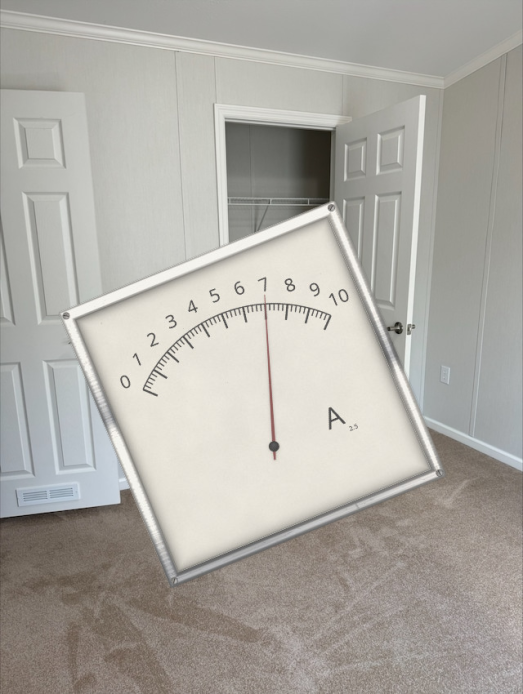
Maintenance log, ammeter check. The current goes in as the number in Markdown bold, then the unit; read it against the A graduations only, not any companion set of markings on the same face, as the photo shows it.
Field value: **7** A
